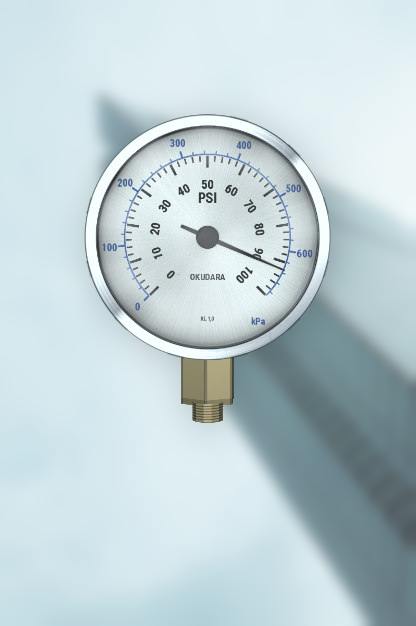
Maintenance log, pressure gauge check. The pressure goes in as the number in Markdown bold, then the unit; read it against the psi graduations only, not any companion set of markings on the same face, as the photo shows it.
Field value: **92** psi
